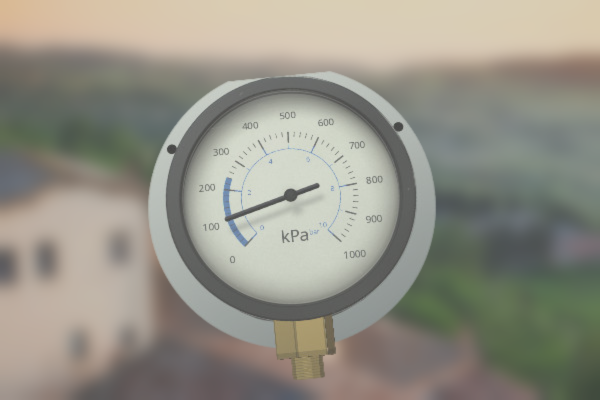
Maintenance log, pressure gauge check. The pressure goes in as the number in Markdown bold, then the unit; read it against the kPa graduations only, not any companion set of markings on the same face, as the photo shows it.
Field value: **100** kPa
